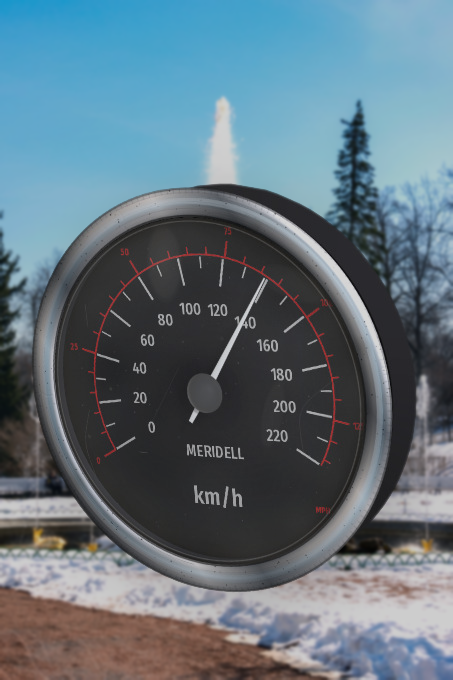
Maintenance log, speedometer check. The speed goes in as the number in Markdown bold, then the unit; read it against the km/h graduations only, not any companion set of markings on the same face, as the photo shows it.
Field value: **140** km/h
